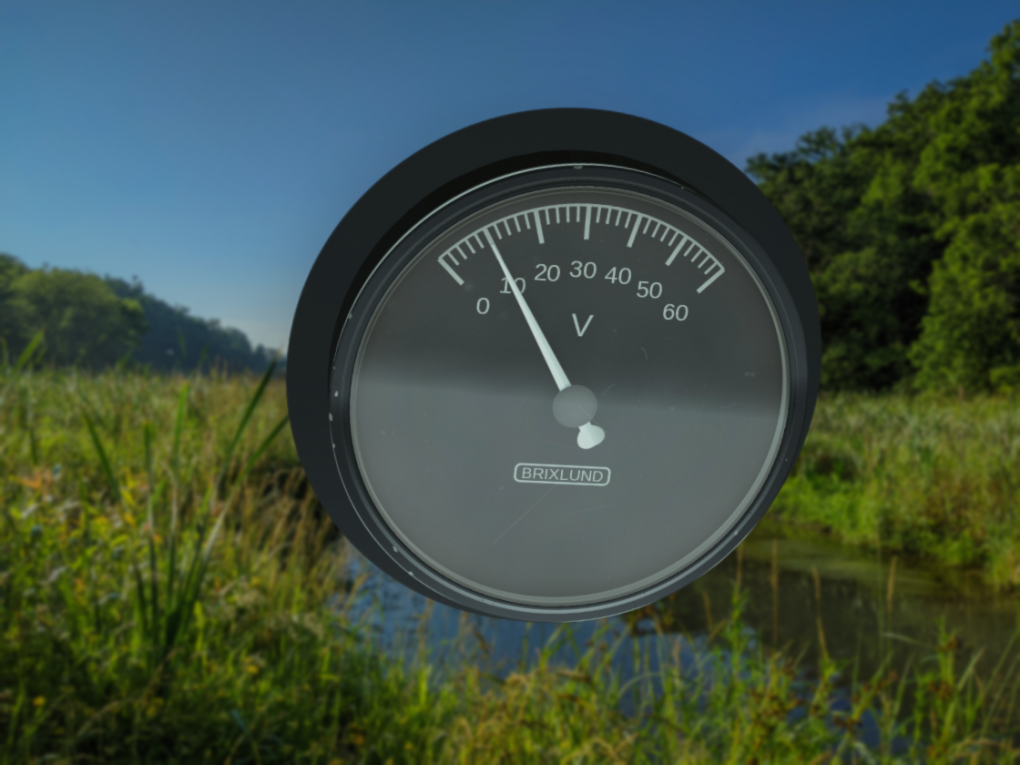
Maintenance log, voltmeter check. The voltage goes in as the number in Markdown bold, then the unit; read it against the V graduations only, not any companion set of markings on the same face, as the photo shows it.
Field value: **10** V
